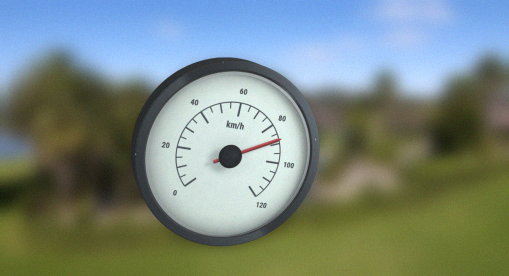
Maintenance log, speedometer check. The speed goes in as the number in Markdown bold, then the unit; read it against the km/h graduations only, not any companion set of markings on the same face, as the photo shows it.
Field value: **87.5** km/h
